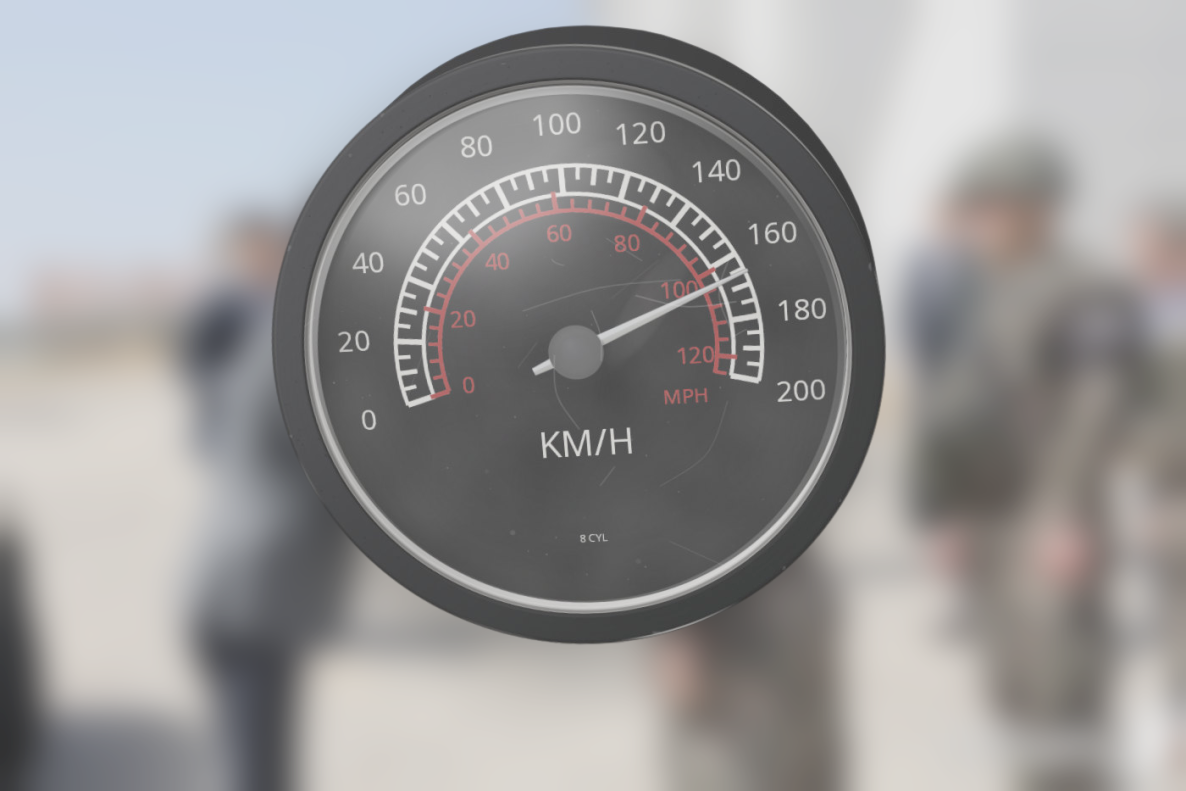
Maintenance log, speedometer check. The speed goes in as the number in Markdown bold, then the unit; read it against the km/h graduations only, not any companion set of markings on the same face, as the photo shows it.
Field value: **165** km/h
